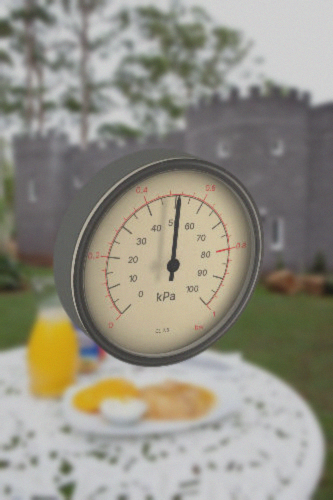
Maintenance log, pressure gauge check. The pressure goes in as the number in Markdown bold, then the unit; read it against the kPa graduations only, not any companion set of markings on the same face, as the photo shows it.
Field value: **50** kPa
